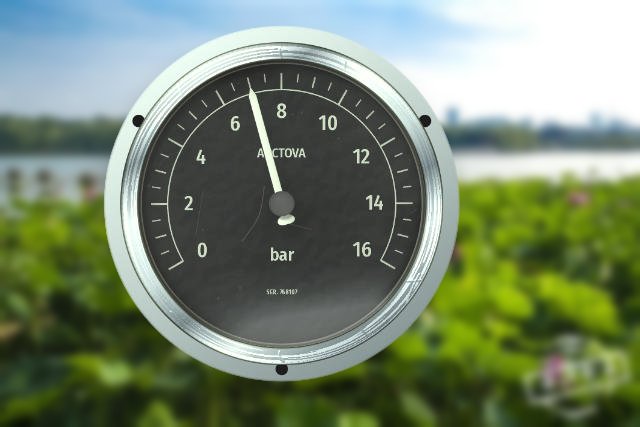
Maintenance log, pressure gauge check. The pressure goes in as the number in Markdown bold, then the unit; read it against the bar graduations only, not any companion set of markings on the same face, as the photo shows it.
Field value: **7** bar
